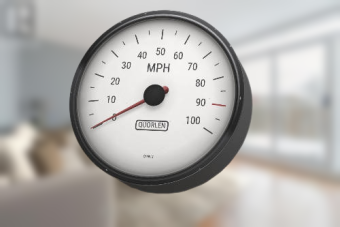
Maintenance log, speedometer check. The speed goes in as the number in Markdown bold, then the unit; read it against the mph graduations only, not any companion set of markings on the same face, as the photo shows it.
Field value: **0** mph
